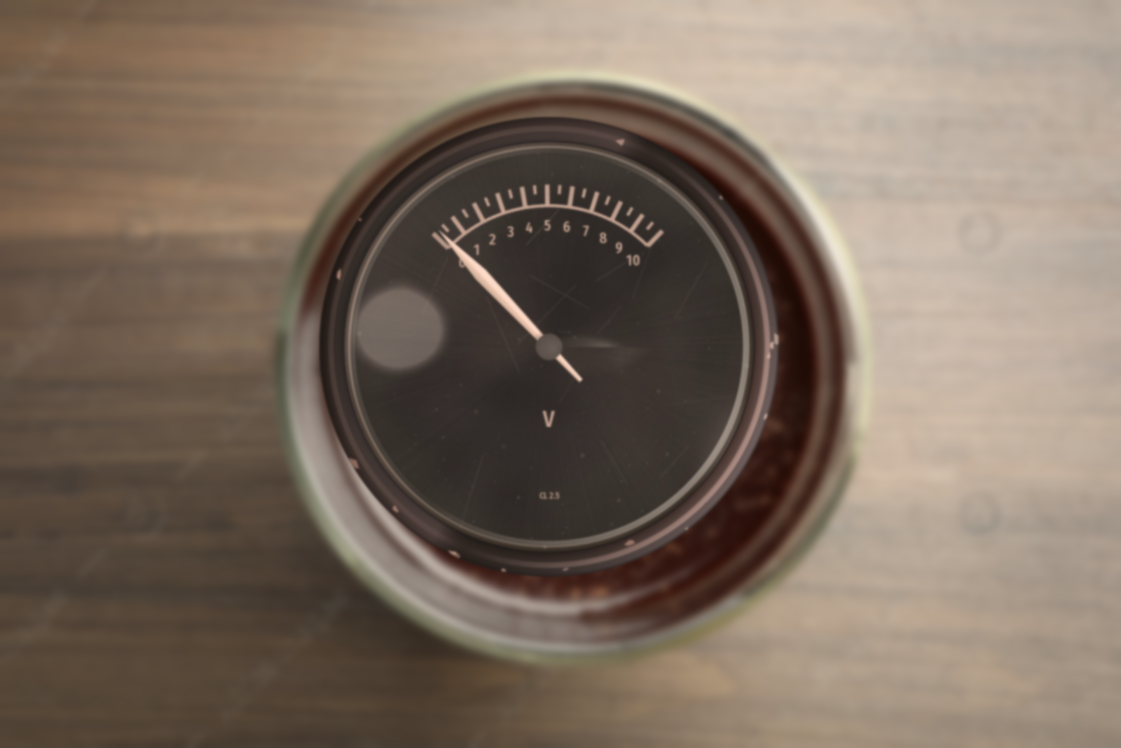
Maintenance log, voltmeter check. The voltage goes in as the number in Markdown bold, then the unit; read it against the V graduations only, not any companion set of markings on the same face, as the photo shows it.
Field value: **0.25** V
